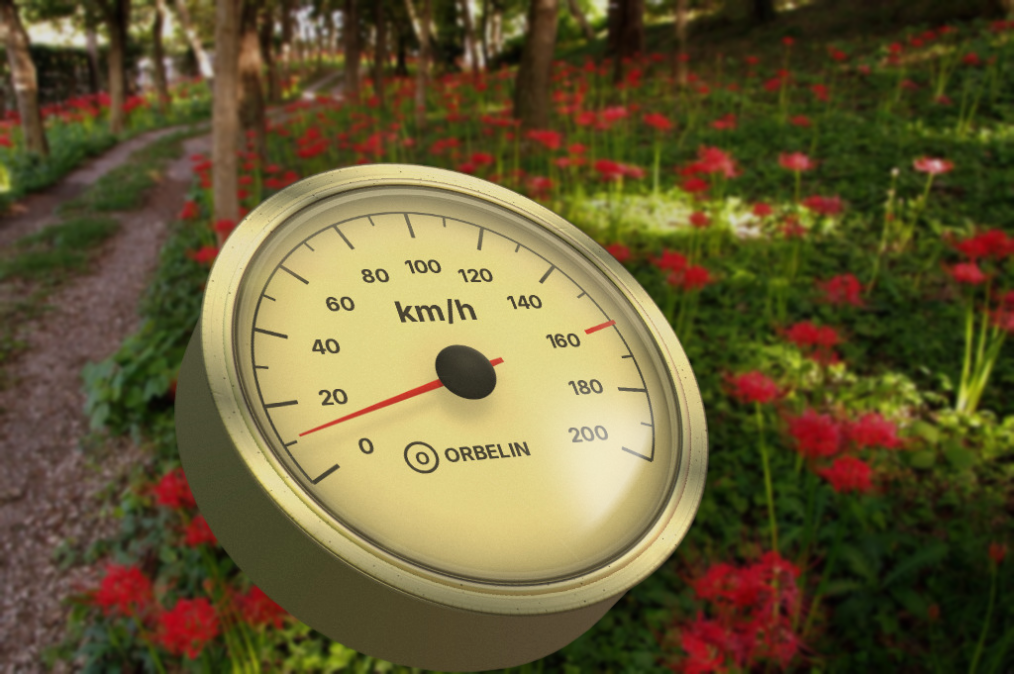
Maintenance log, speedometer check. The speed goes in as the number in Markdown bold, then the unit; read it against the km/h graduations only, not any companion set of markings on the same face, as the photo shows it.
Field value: **10** km/h
